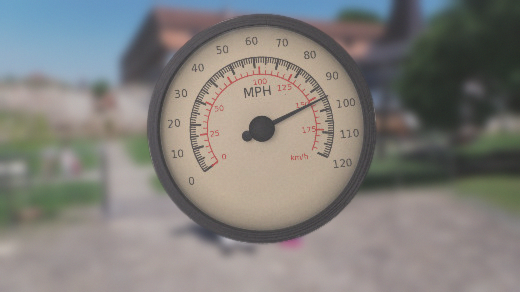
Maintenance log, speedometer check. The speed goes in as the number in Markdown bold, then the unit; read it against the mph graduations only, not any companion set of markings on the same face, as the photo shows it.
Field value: **95** mph
